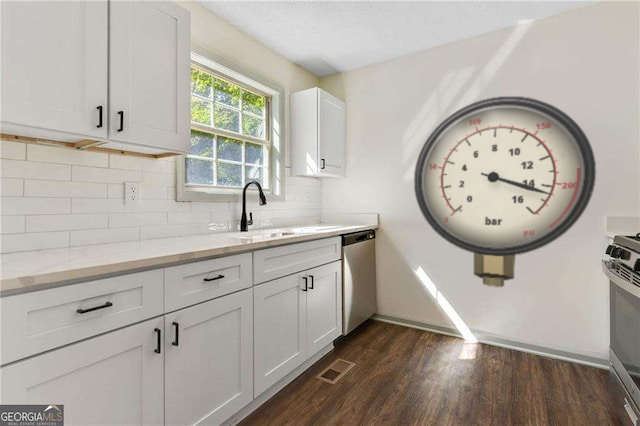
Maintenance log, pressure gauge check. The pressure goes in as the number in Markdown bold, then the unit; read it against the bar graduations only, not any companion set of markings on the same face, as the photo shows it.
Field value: **14.5** bar
